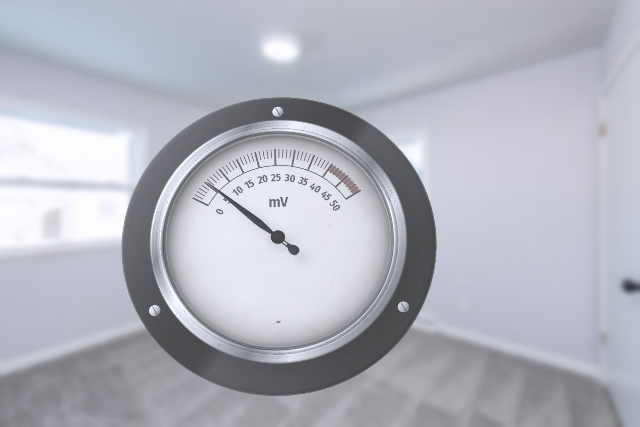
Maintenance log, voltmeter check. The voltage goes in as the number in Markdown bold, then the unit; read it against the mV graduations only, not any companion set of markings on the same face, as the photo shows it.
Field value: **5** mV
